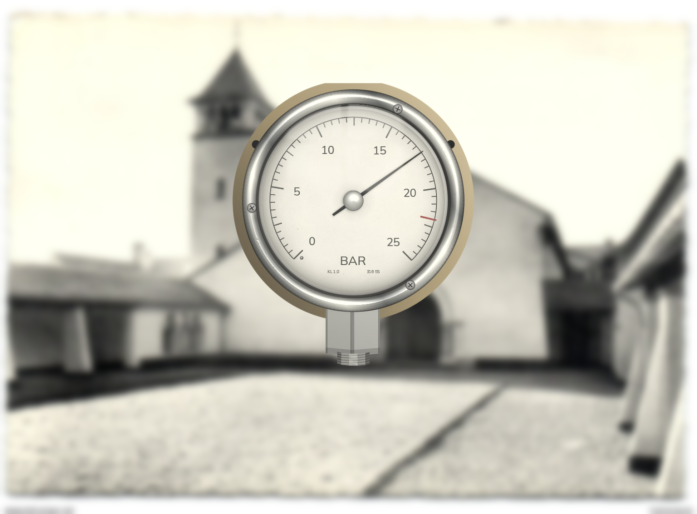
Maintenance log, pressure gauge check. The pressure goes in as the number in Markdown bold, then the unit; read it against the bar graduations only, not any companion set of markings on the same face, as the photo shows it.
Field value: **17.5** bar
